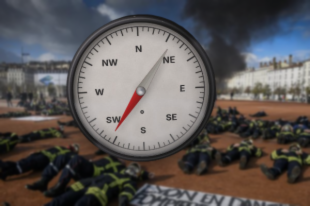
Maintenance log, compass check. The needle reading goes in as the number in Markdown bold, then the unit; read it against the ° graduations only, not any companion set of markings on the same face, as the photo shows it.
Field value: **215** °
